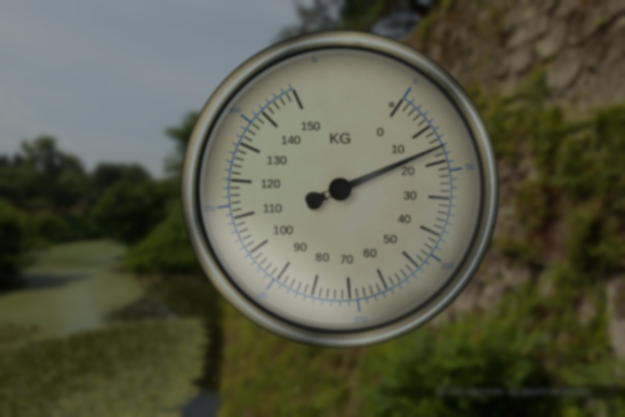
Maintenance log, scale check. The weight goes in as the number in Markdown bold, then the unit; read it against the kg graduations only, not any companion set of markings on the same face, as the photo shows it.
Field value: **16** kg
